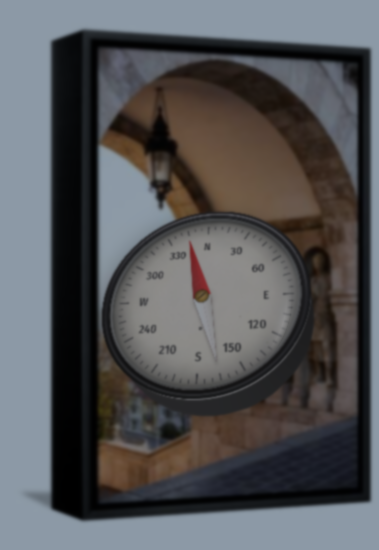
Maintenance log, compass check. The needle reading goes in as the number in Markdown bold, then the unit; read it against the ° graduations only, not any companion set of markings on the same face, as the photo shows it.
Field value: **345** °
